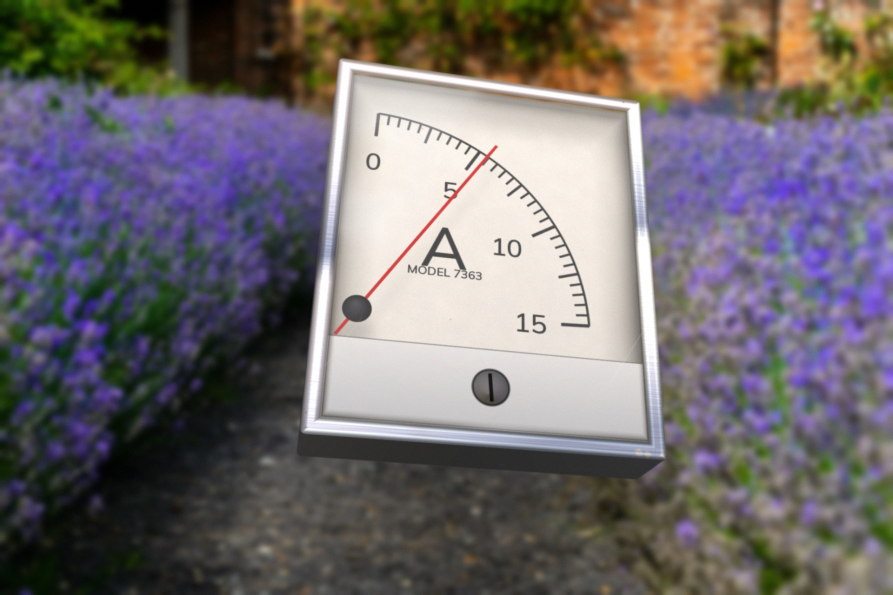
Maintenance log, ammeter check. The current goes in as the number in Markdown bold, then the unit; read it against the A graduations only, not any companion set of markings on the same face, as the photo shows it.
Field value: **5.5** A
